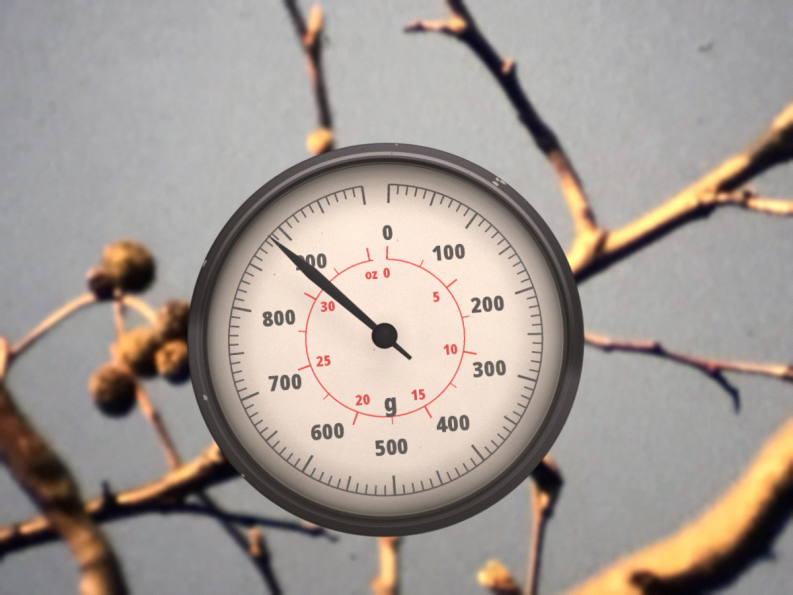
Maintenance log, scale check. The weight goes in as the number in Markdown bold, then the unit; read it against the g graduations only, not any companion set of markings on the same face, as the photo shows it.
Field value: **885** g
